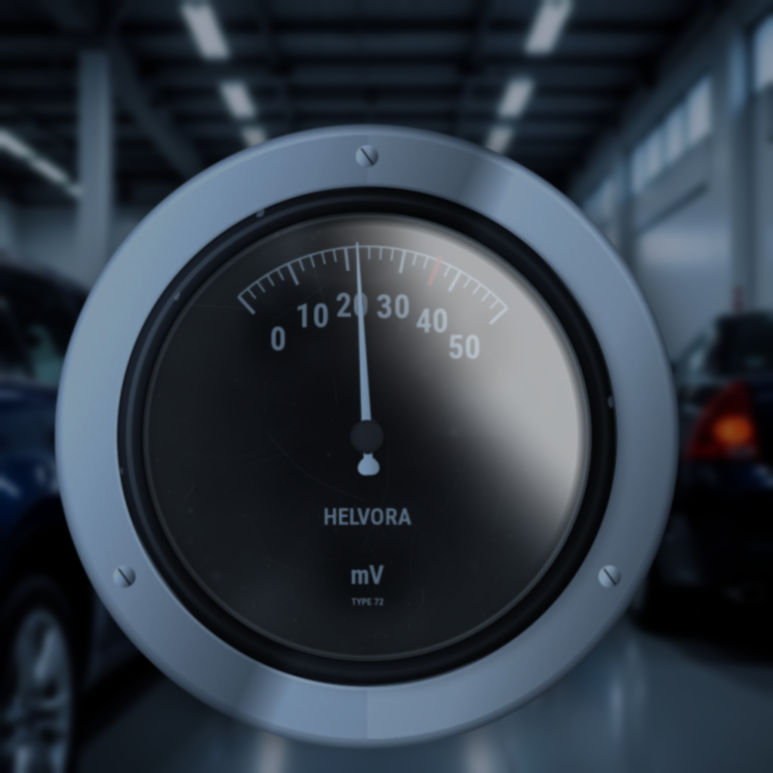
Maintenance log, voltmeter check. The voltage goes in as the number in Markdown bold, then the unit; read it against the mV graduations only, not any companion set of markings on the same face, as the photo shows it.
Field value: **22** mV
